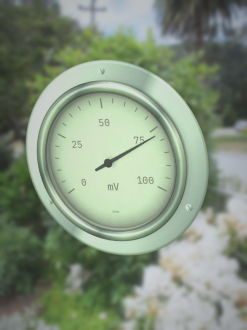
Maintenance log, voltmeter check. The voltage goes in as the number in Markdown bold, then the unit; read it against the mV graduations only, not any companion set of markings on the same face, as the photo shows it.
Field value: **77.5** mV
